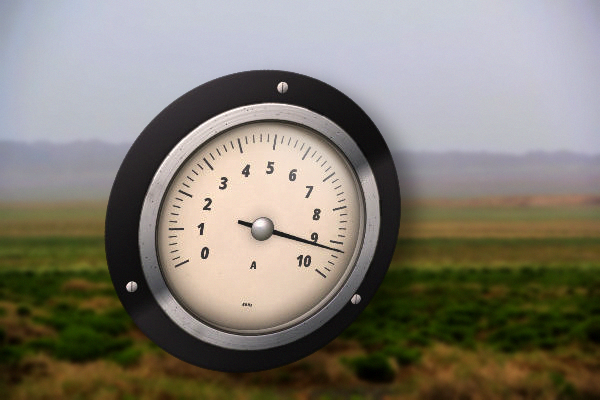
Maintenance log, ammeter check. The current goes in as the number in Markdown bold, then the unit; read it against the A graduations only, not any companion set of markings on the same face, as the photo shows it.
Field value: **9.2** A
